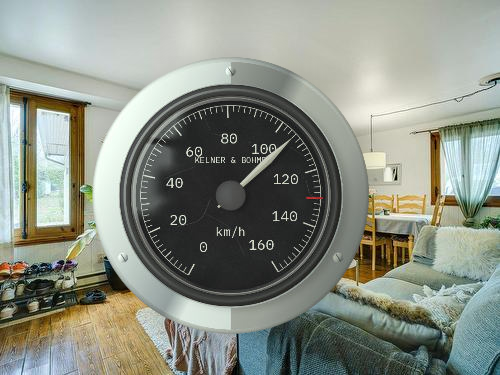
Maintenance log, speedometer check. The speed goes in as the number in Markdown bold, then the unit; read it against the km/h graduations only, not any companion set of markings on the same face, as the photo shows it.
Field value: **106** km/h
